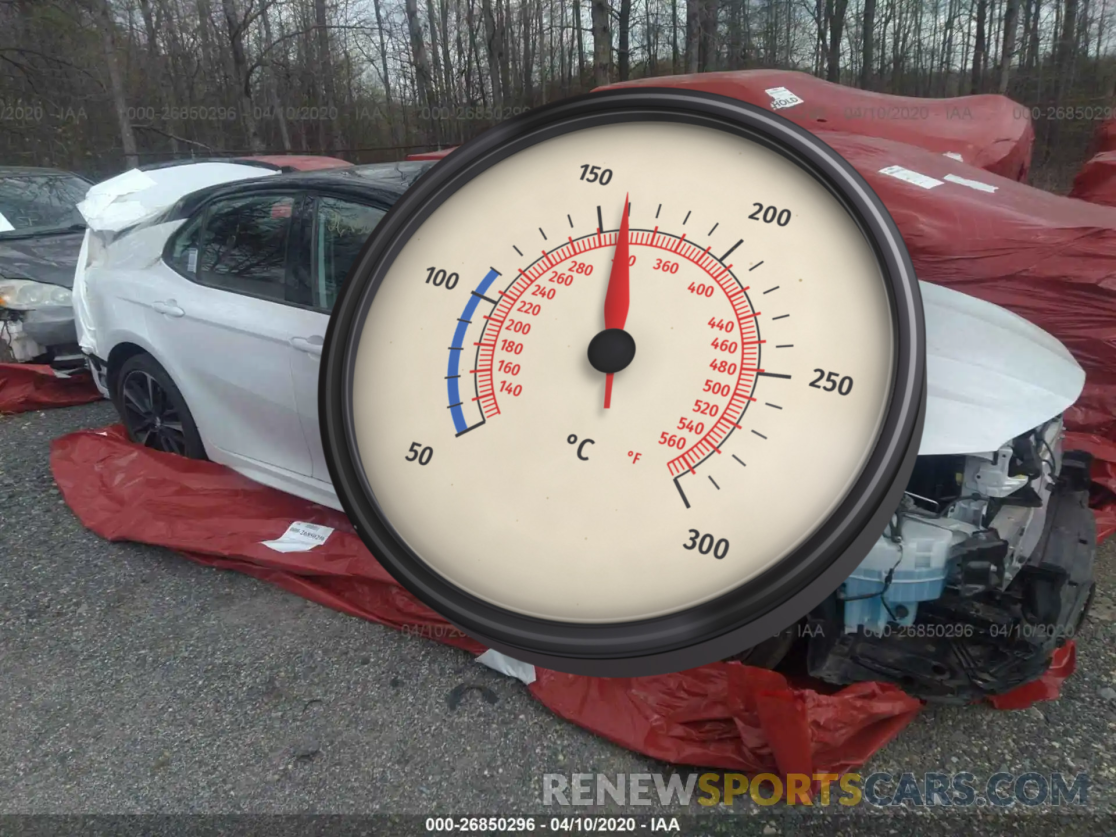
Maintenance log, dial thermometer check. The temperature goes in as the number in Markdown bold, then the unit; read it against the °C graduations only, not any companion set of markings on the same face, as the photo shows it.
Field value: **160** °C
